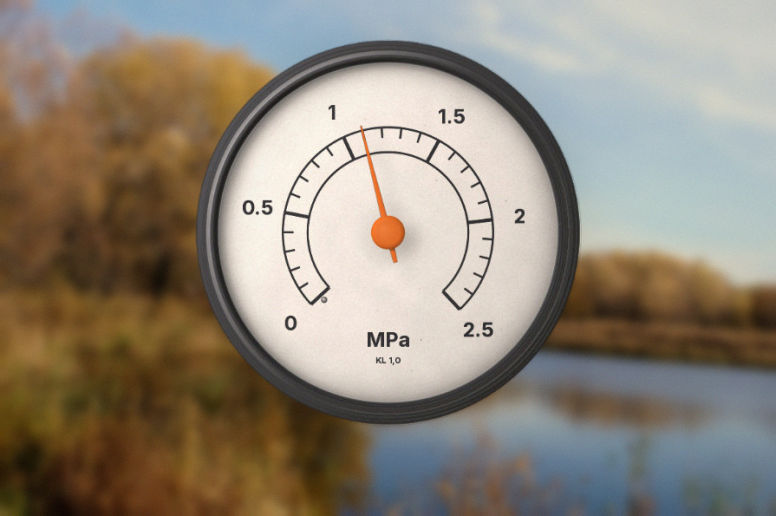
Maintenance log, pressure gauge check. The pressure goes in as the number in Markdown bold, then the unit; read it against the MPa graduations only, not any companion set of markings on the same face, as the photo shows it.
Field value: **1.1** MPa
